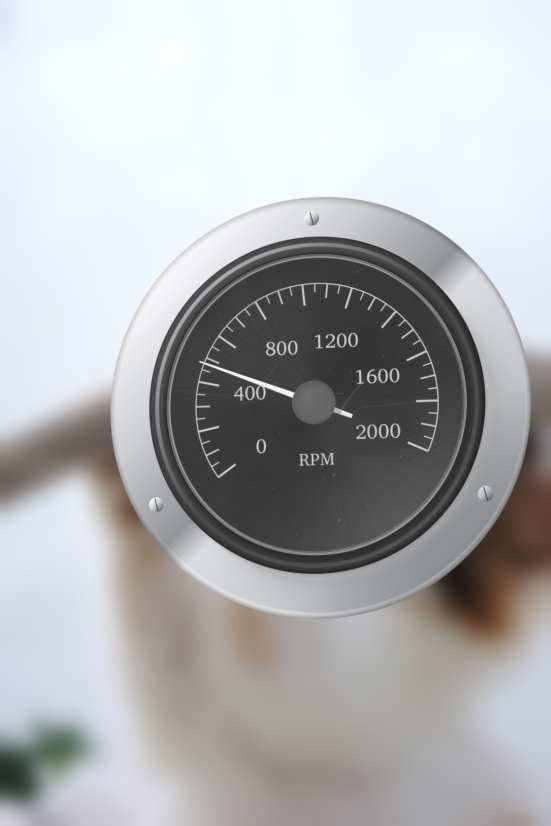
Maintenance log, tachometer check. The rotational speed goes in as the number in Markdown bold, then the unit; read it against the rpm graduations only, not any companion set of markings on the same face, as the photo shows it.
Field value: **475** rpm
